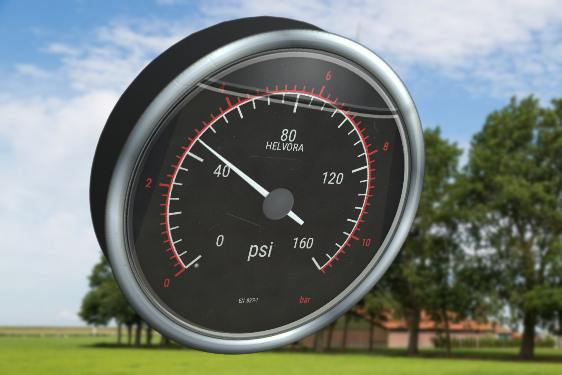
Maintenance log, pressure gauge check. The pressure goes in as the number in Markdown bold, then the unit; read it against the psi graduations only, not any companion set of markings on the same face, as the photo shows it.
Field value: **45** psi
